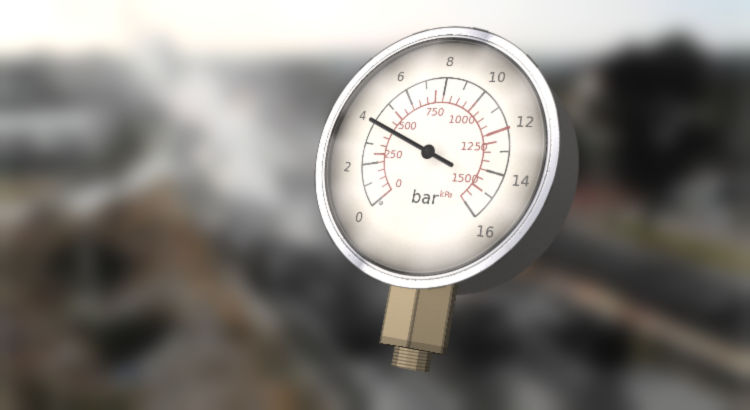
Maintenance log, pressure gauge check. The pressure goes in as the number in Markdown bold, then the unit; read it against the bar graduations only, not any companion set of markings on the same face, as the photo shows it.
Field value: **4** bar
